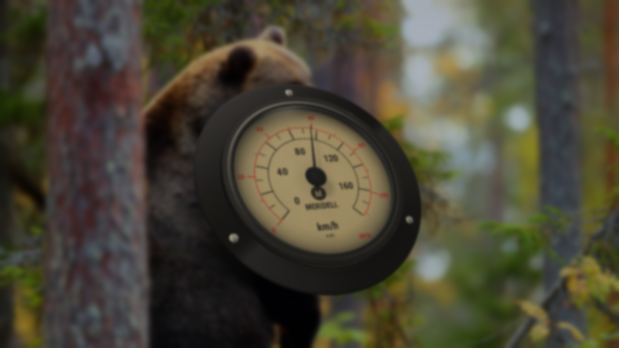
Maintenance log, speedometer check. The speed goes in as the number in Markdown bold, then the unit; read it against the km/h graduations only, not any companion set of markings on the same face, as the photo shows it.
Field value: **95** km/h
